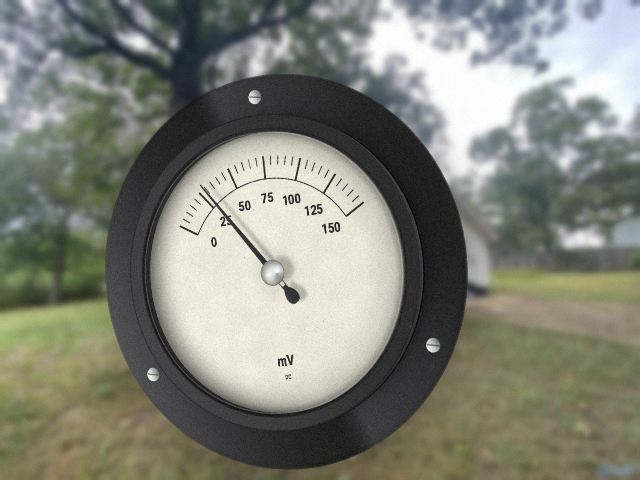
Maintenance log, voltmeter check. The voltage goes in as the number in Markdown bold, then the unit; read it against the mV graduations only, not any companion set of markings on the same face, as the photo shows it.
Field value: **30** mV
